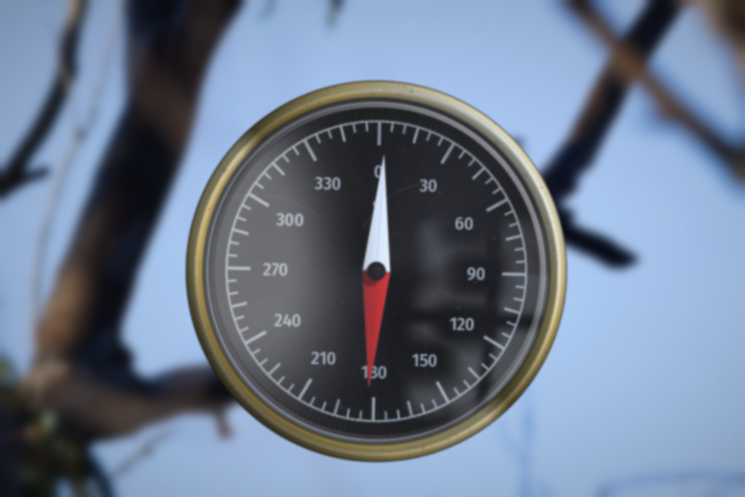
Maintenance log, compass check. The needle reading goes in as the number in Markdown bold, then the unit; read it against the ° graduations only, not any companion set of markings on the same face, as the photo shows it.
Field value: **182.5** °
